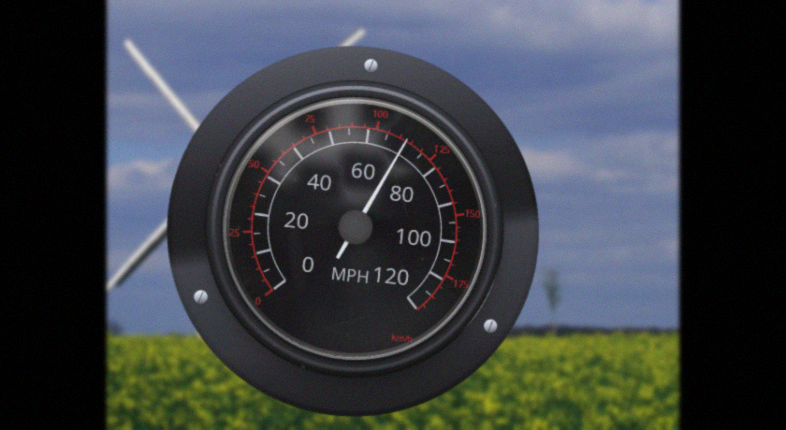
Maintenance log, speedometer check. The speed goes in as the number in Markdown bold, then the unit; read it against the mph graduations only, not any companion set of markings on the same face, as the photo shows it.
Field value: **70** mph
